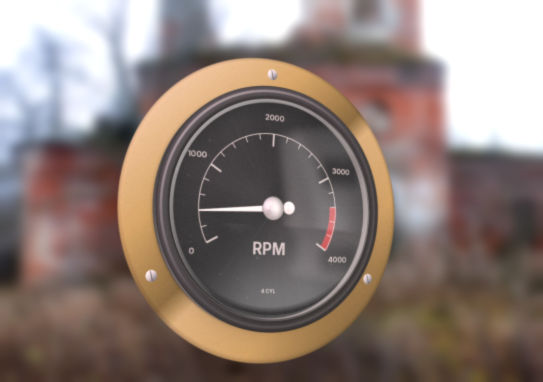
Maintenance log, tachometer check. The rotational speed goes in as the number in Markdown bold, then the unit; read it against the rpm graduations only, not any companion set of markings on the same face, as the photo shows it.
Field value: **400** rpm
